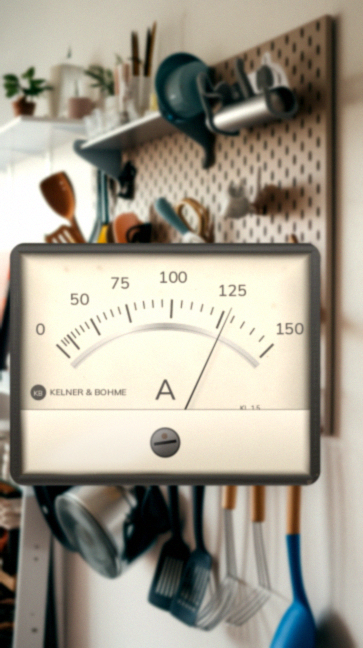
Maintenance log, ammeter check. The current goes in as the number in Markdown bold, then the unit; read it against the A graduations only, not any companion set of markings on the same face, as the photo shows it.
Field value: **127.5** A
